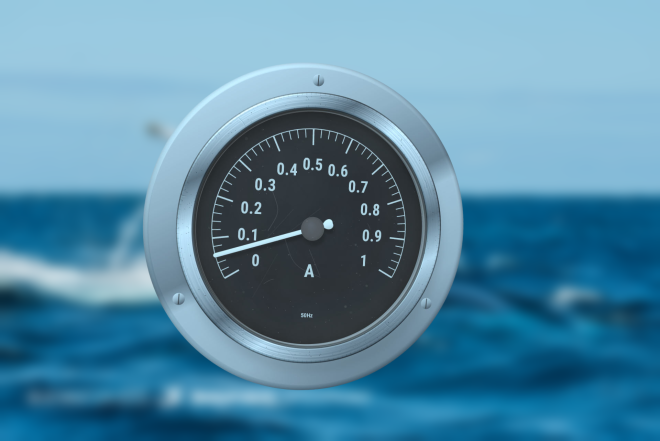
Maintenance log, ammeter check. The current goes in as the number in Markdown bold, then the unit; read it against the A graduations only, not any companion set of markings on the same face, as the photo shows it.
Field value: **0.06** A
